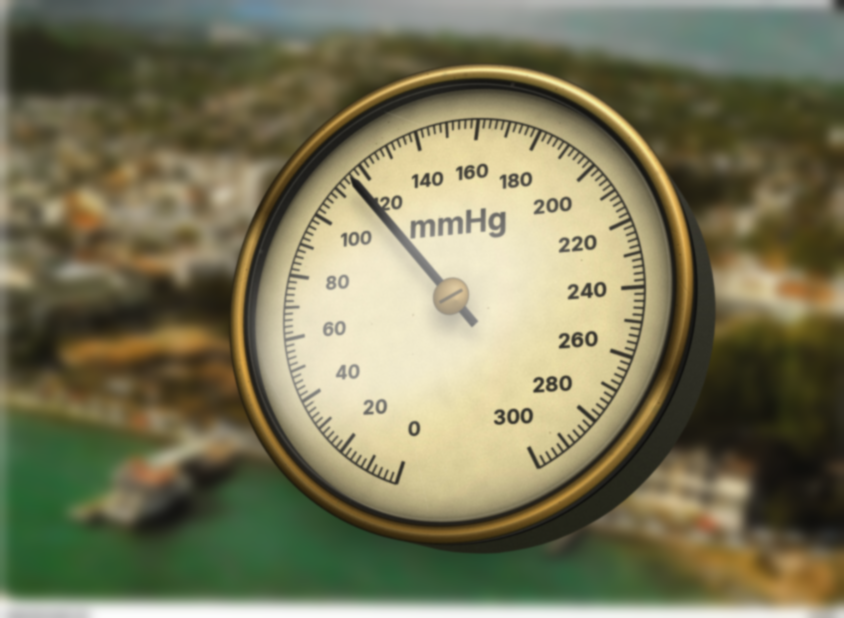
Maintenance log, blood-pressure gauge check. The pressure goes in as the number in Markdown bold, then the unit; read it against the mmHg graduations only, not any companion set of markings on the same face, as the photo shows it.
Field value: **116** mmHg
